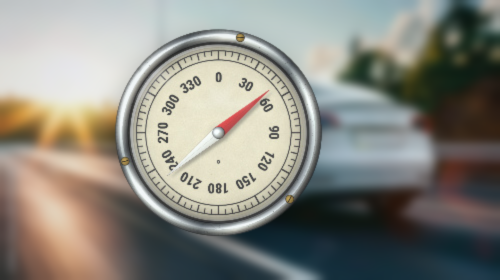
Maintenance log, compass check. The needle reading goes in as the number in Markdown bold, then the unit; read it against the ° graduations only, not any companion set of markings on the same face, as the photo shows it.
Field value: **50** °
